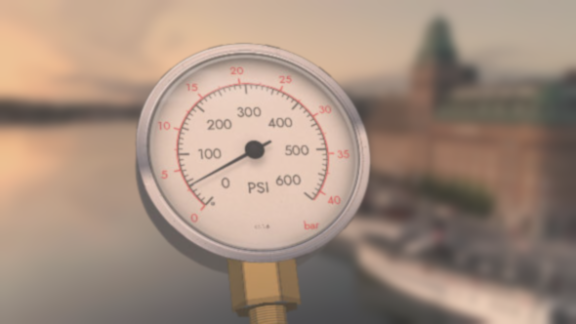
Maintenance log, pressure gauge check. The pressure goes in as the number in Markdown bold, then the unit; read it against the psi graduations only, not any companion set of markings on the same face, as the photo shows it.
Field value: **40** psi
